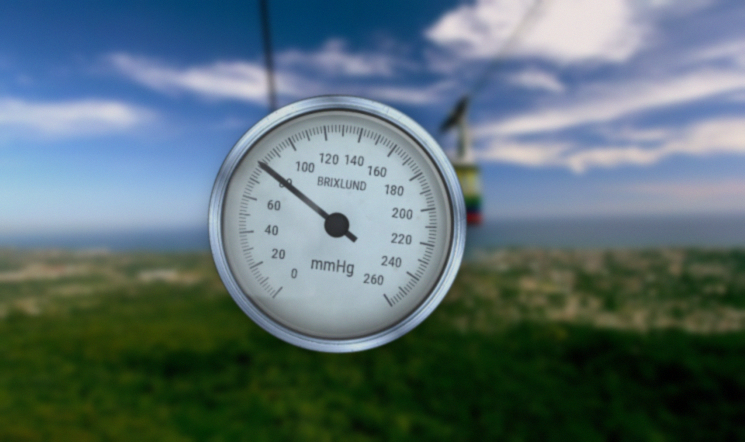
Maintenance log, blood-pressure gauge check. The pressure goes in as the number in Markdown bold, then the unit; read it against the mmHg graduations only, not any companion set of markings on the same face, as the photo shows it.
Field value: **80** mmHg
